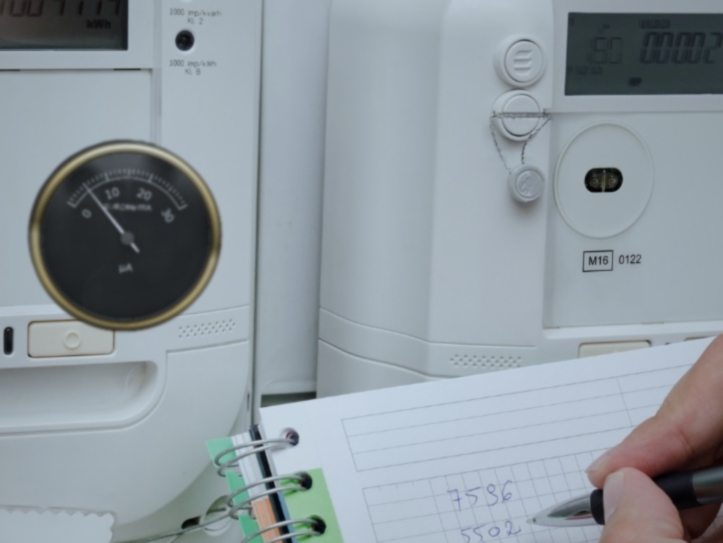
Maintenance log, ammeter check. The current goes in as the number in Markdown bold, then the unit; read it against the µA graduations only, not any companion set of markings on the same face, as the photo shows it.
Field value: **5** µA
